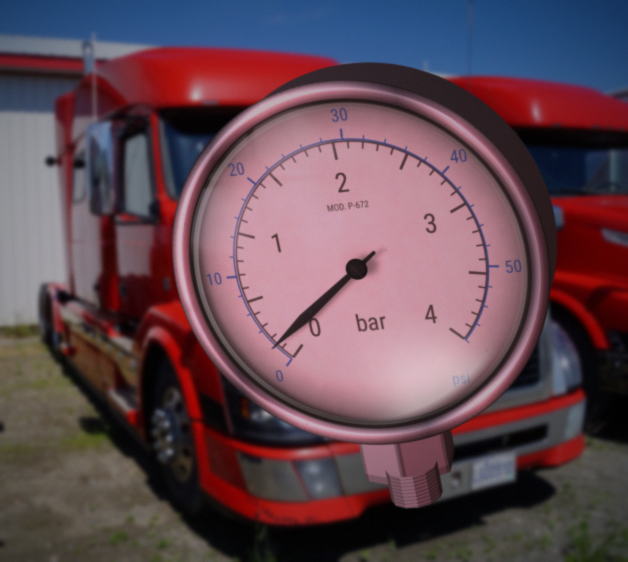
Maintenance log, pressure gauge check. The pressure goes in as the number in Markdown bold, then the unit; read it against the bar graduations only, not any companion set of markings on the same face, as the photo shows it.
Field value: **0.15** bar
